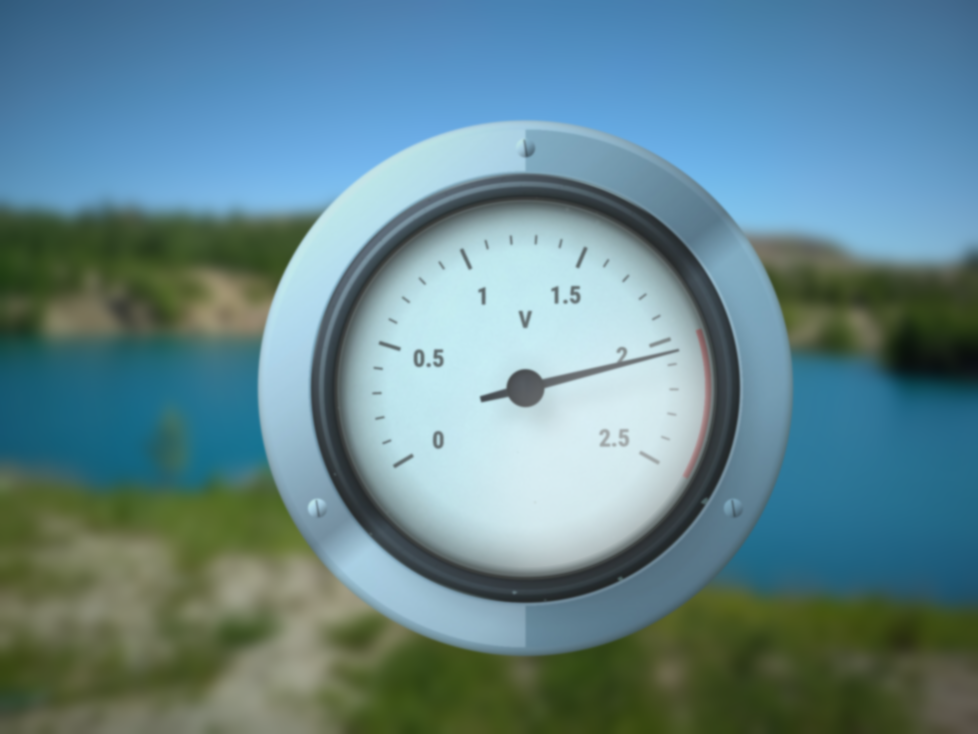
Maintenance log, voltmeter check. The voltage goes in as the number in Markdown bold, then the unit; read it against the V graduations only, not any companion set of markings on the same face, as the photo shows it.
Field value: **2.05** V
